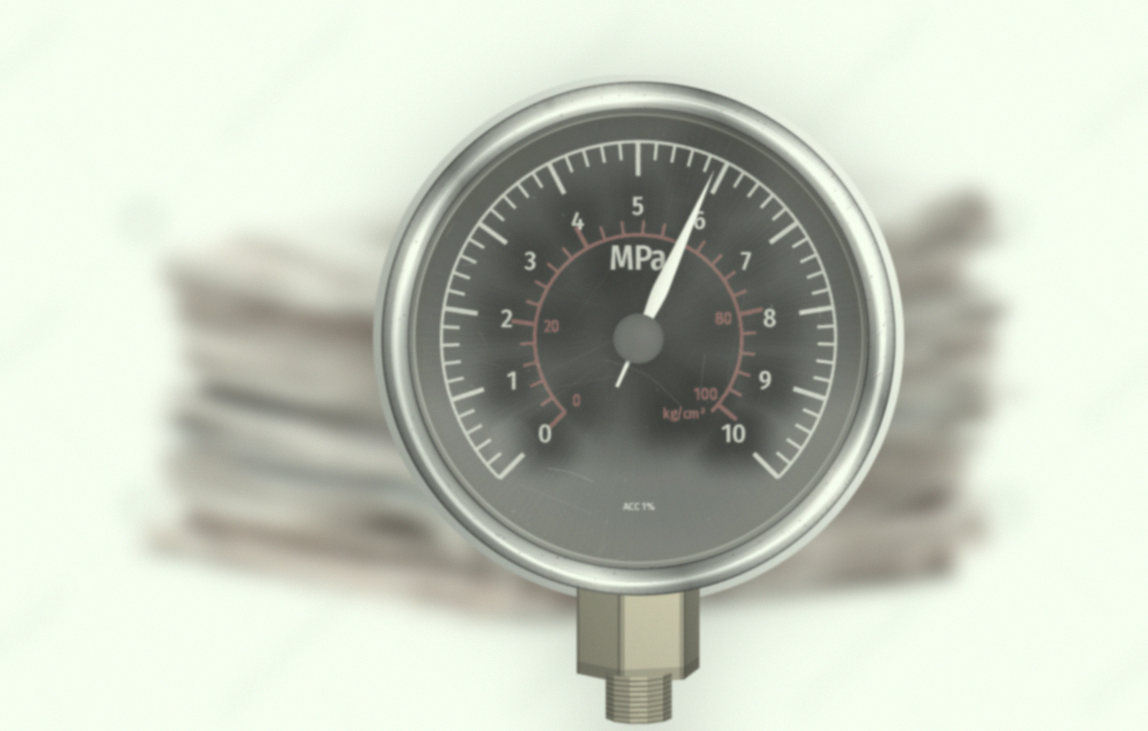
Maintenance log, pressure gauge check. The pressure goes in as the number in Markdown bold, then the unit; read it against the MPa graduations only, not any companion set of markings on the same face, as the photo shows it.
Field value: **5.9** MPa
